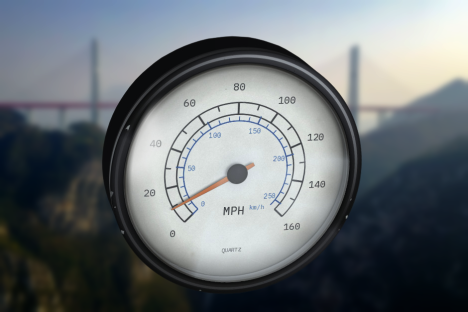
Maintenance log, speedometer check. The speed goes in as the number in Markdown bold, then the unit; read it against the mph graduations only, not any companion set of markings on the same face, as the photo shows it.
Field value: **10** mph
